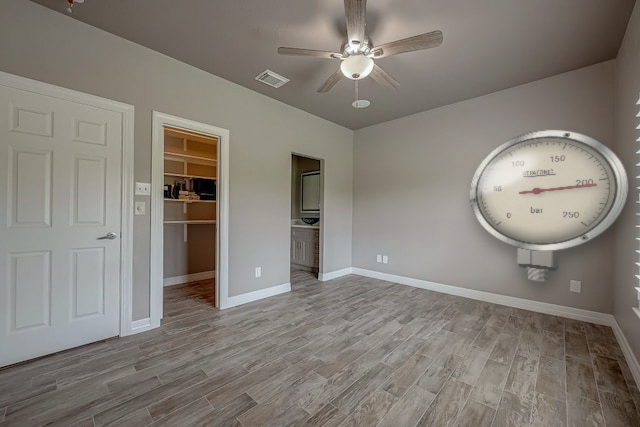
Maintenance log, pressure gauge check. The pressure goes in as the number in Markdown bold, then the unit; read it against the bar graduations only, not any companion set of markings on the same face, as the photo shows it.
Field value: **205** bar
